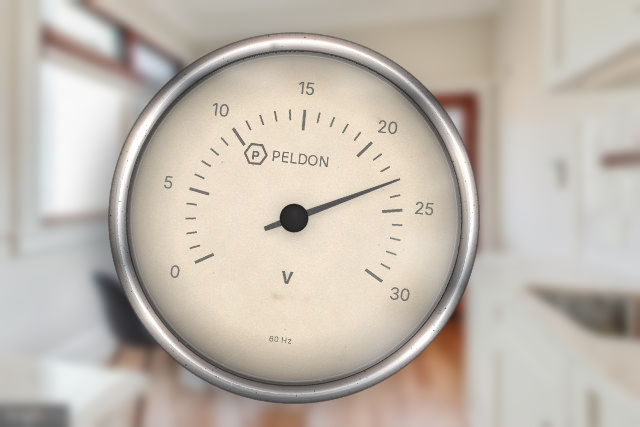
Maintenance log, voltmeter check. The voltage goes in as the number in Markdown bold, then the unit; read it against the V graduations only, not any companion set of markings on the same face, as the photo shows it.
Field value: **23** V
